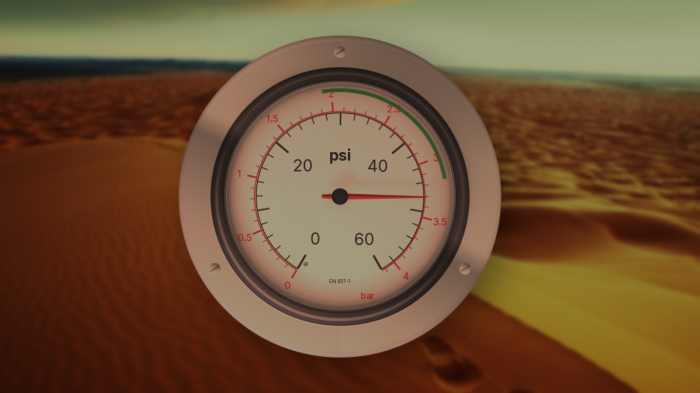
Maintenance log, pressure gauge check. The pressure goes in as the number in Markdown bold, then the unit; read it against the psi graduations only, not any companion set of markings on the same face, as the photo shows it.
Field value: **48** psi
